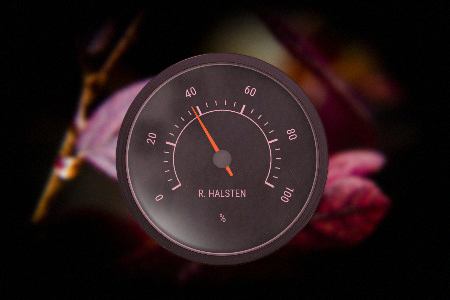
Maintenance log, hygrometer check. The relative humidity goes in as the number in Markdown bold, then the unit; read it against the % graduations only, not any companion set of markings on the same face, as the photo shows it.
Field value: **38** %
